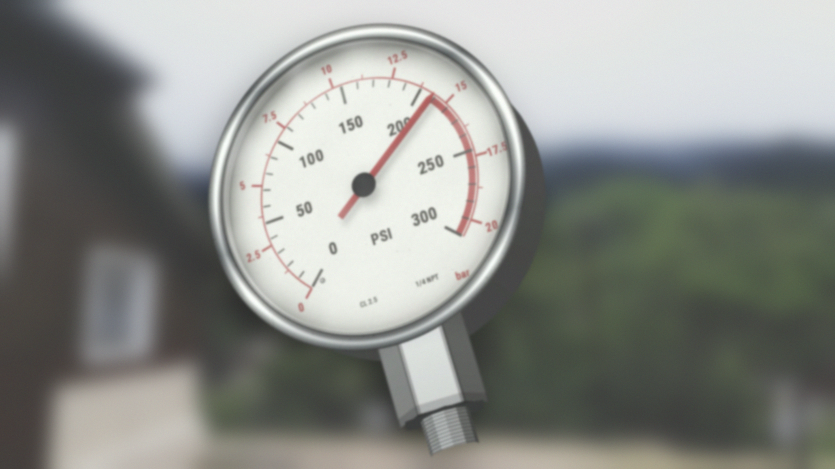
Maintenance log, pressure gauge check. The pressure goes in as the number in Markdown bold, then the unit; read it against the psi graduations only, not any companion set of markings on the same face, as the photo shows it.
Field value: **210** psi
